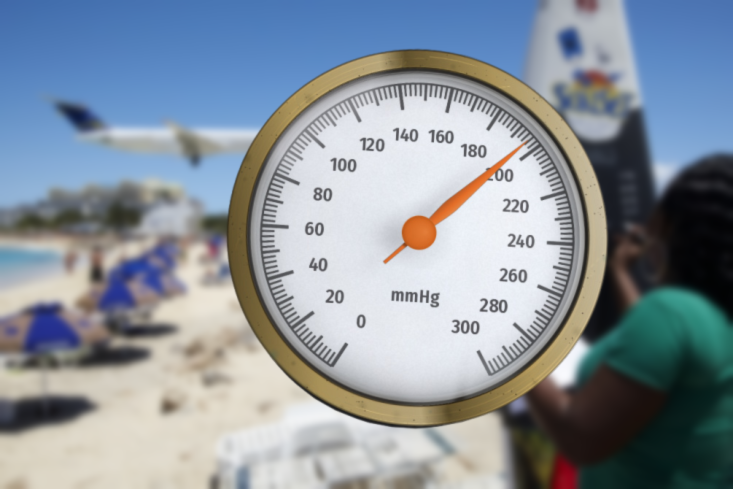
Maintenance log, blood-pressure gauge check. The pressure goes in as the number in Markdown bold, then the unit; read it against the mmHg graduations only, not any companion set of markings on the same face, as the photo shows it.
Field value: **196** mmHg
